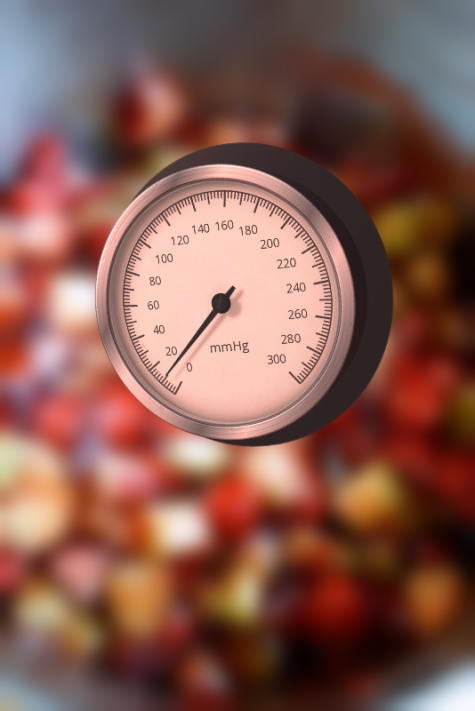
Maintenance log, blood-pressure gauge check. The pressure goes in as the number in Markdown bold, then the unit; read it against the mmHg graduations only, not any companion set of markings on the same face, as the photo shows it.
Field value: **10** mmHg
